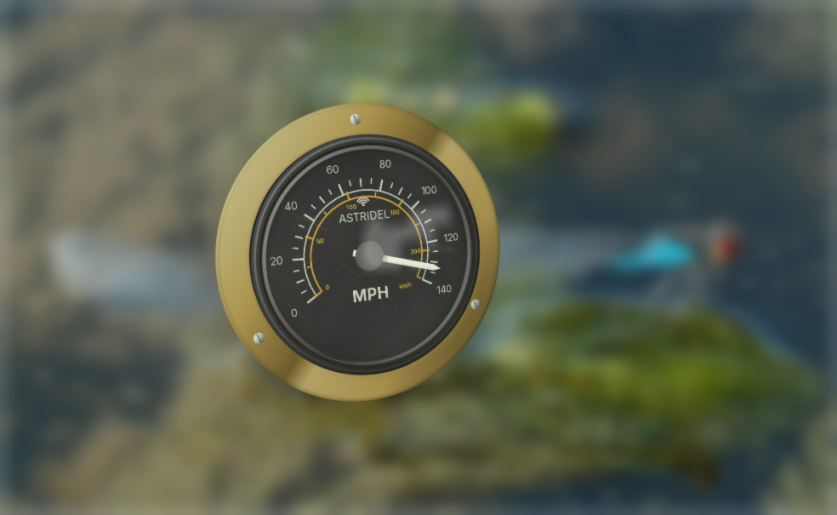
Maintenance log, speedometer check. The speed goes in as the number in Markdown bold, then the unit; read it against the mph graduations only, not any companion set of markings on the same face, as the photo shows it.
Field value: **132.5** mph
